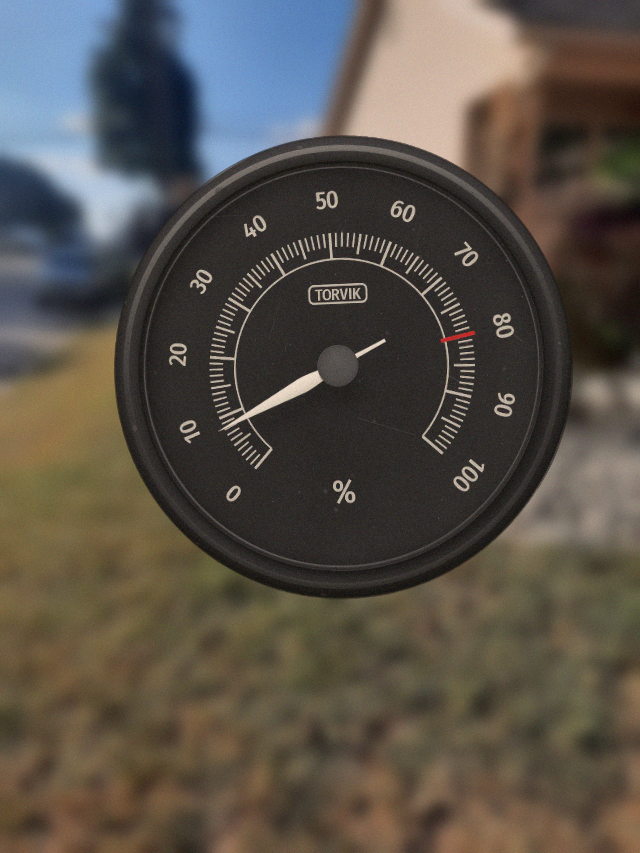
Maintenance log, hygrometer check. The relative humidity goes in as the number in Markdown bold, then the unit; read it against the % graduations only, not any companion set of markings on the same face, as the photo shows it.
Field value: **8** %
